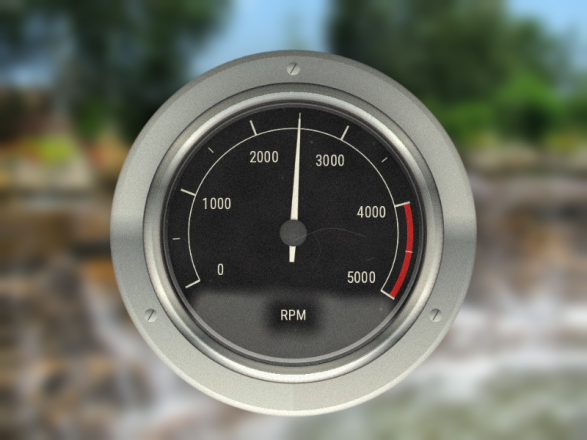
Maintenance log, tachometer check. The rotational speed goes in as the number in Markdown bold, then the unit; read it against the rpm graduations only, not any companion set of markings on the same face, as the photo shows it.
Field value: **2500** rpm
